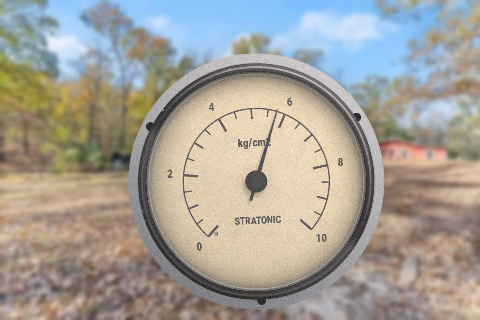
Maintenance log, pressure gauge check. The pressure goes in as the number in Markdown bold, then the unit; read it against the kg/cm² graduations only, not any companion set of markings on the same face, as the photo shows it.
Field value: **5.75** kg/cm²
